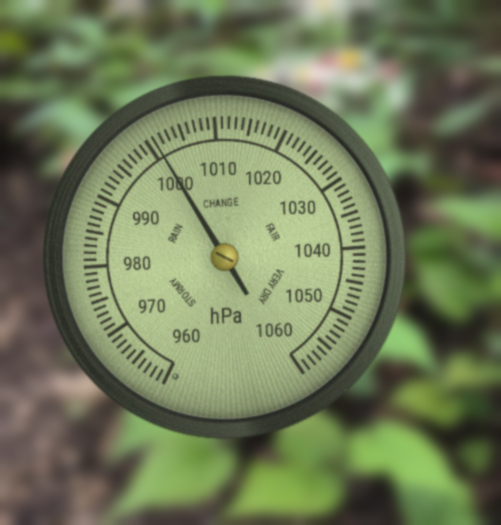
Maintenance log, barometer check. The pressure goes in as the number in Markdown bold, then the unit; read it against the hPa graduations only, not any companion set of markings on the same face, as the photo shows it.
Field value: **1001** hPa
